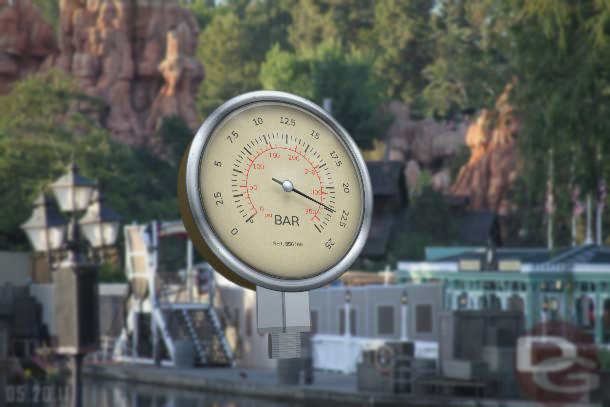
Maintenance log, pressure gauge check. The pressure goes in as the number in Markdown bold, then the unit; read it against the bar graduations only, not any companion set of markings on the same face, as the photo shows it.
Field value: **22.5** bar
